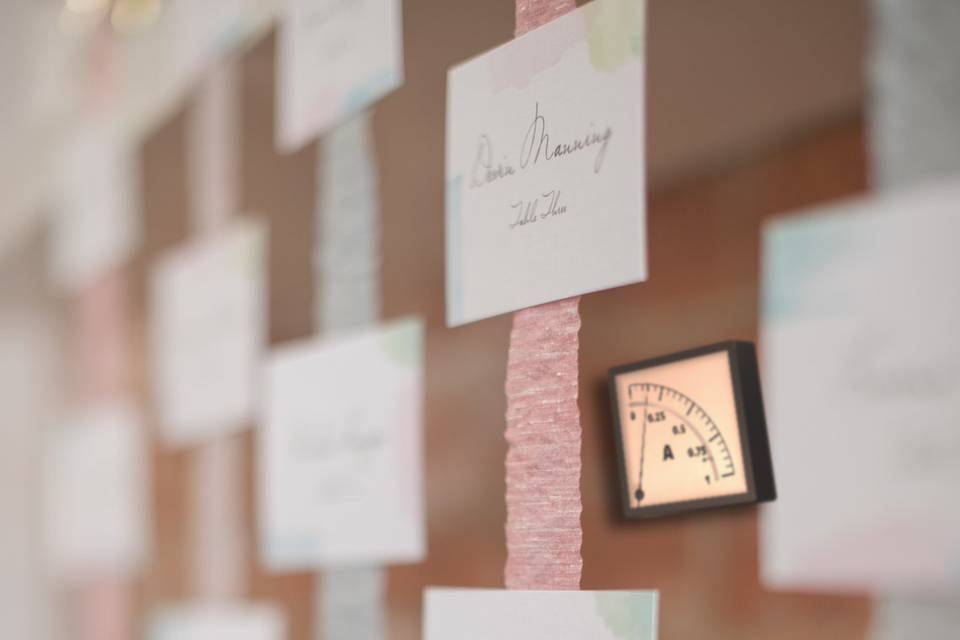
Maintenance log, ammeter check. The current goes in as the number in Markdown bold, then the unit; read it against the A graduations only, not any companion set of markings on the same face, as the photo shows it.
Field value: **0.15** A
